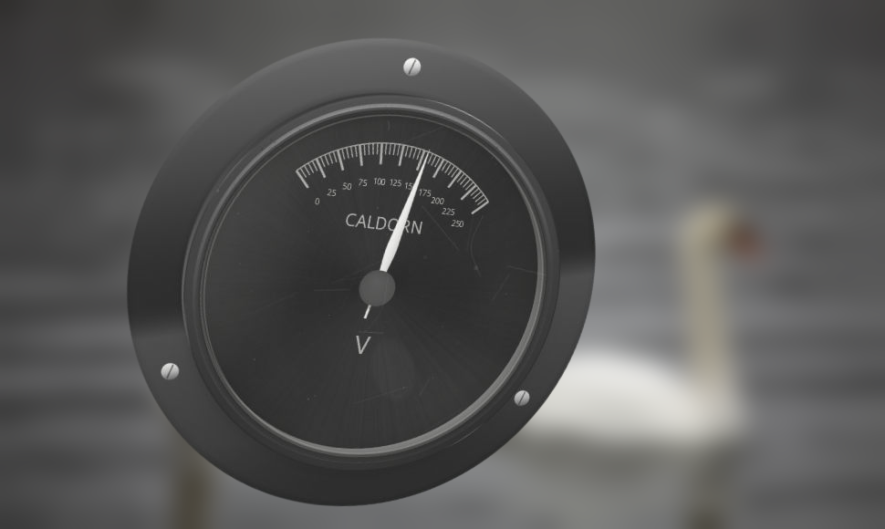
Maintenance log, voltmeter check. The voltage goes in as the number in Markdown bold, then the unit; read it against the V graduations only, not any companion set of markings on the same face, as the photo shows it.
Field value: **150** V
